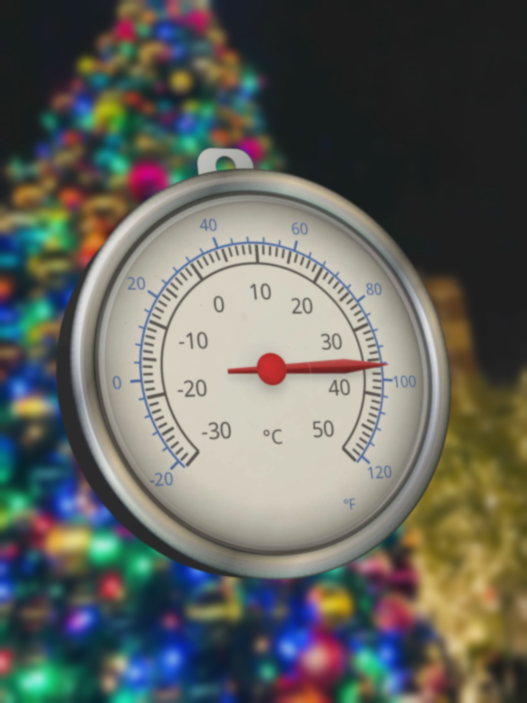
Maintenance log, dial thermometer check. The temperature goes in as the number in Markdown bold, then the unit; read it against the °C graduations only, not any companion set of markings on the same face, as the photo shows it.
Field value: **36** °C
